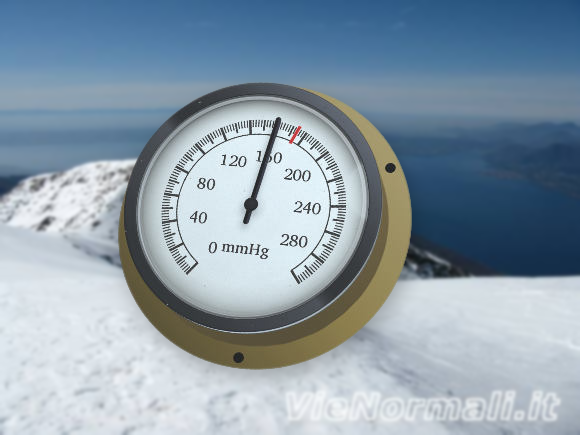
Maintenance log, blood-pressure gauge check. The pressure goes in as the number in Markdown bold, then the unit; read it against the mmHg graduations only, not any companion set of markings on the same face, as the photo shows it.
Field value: **160** mmHg
